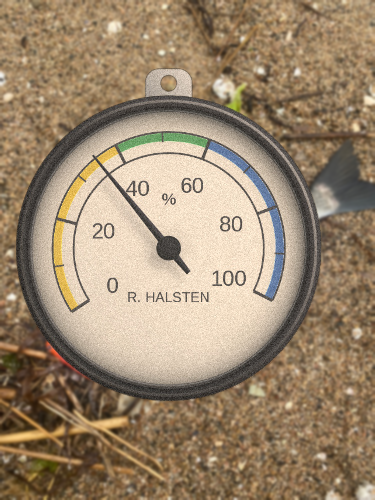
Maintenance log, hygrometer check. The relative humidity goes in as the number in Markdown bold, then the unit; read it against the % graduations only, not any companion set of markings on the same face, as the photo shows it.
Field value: **35** %
